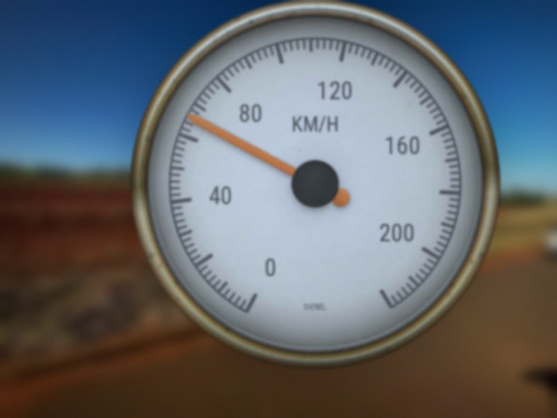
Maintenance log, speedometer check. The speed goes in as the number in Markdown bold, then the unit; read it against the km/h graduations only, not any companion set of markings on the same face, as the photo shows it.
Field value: **66** km/h
